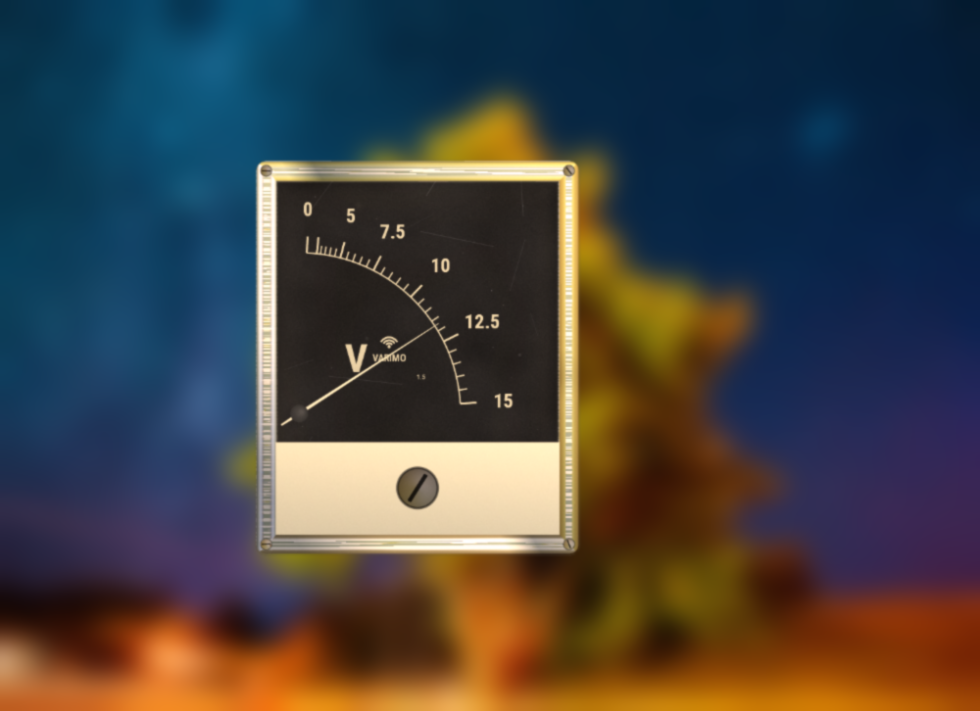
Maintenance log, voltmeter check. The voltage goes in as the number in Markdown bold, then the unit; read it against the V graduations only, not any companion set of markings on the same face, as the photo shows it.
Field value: **11.75** V
